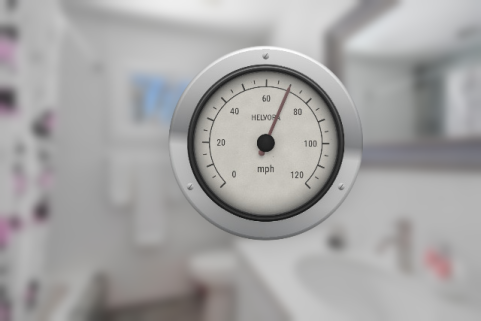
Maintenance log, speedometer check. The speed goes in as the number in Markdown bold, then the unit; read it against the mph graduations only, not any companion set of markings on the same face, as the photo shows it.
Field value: **70** mph
